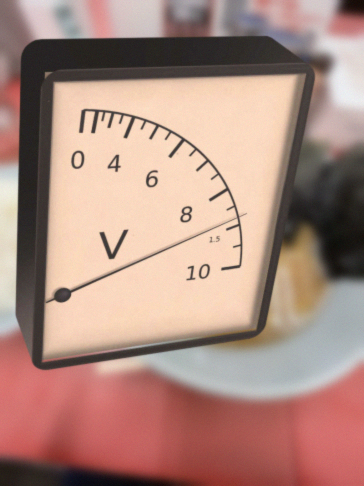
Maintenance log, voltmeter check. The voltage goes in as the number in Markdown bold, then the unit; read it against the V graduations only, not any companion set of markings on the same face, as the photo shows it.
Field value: **8.75** V
